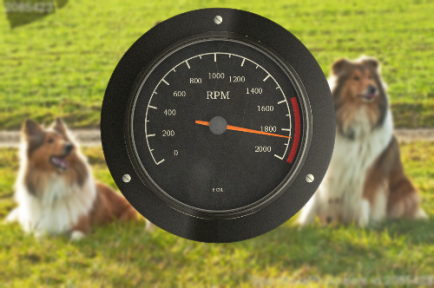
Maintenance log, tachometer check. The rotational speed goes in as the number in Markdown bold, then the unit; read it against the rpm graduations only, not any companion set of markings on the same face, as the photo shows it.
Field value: **1850** rpm
